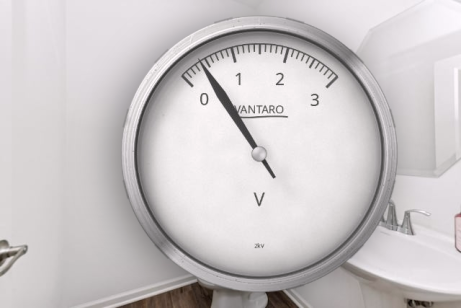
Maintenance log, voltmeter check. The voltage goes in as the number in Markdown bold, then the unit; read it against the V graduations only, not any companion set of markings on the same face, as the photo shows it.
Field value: **0.4** V
